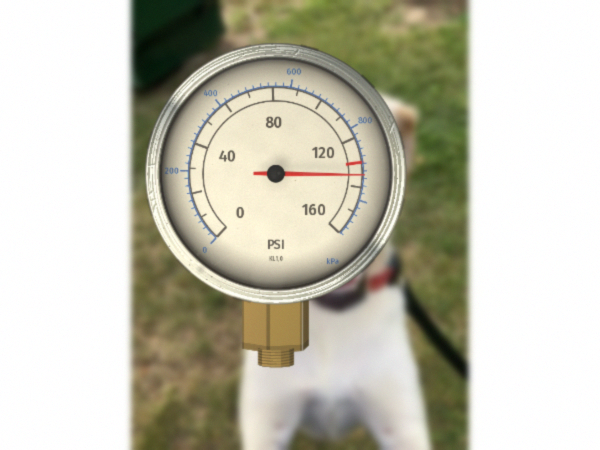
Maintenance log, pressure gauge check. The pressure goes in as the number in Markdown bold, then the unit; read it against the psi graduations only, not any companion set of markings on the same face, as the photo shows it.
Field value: **135** psi
